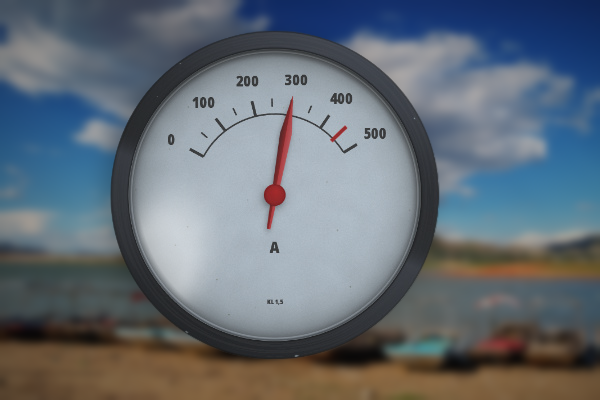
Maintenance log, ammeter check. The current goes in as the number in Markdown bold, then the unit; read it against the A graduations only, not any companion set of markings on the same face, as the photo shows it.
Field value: **300** A
